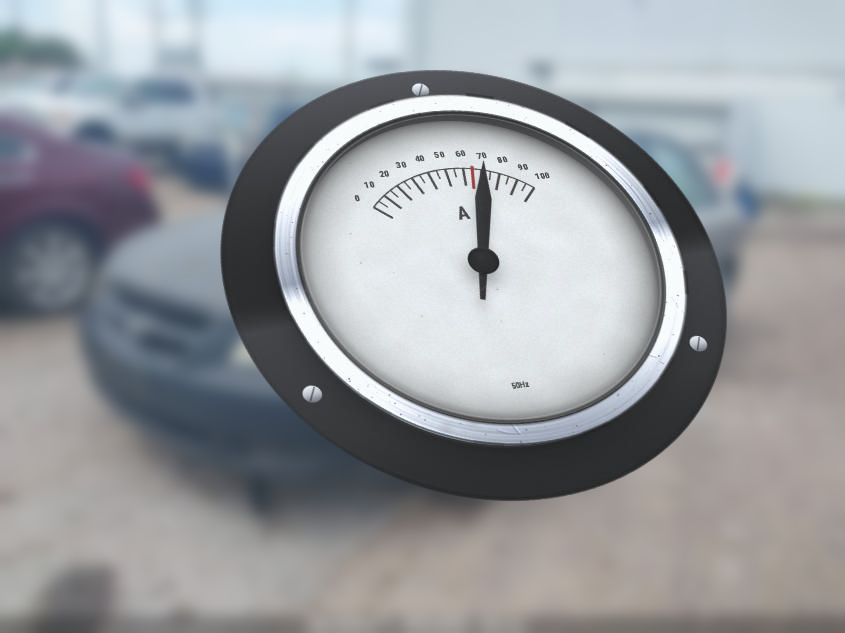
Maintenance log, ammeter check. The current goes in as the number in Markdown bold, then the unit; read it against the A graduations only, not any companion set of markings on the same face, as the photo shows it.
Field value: **70** A
